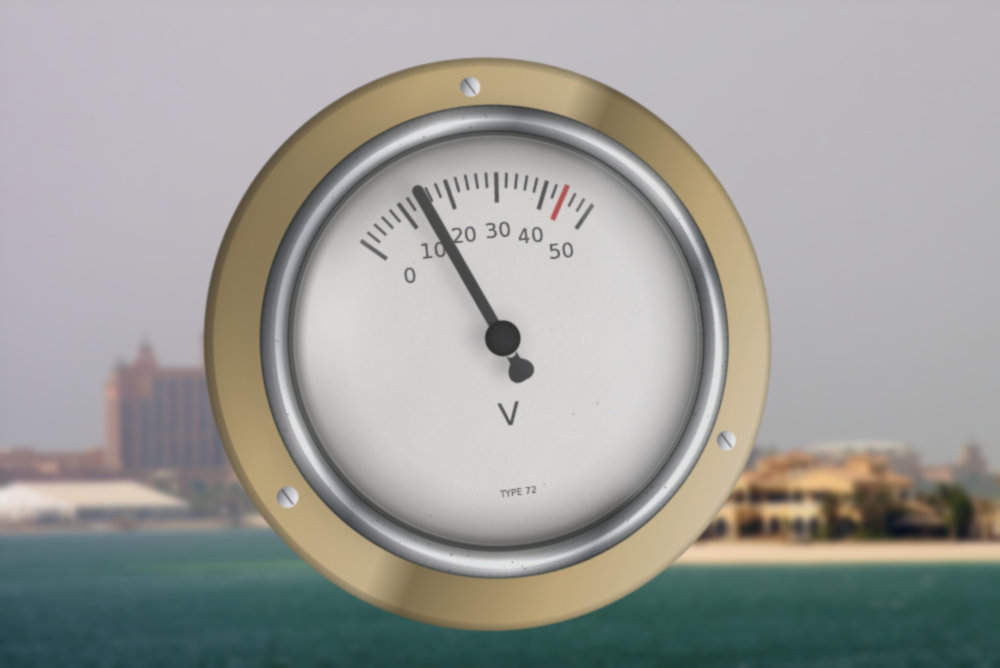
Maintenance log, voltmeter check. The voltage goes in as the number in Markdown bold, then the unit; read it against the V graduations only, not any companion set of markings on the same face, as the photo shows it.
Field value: **14** V
